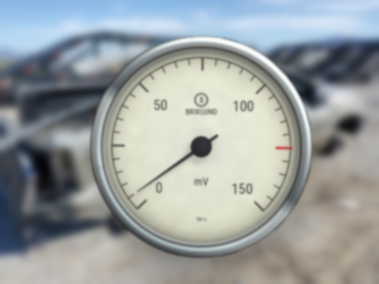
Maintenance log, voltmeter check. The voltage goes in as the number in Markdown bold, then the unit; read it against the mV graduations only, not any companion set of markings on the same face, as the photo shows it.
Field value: **5** mV
